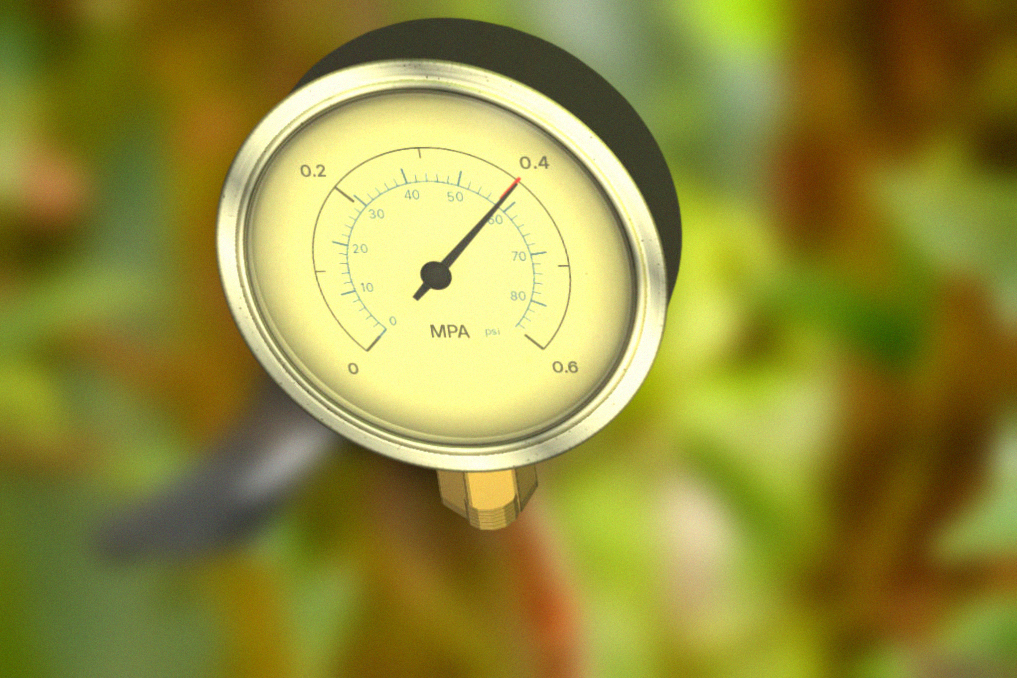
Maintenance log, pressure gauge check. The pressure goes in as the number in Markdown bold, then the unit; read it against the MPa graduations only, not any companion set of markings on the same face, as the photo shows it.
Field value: **0.4** MPa
